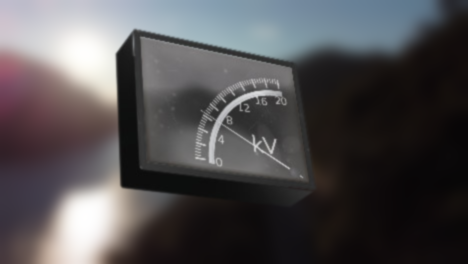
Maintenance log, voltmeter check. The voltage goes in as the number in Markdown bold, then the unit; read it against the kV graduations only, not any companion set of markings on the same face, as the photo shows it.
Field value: **6** kV
